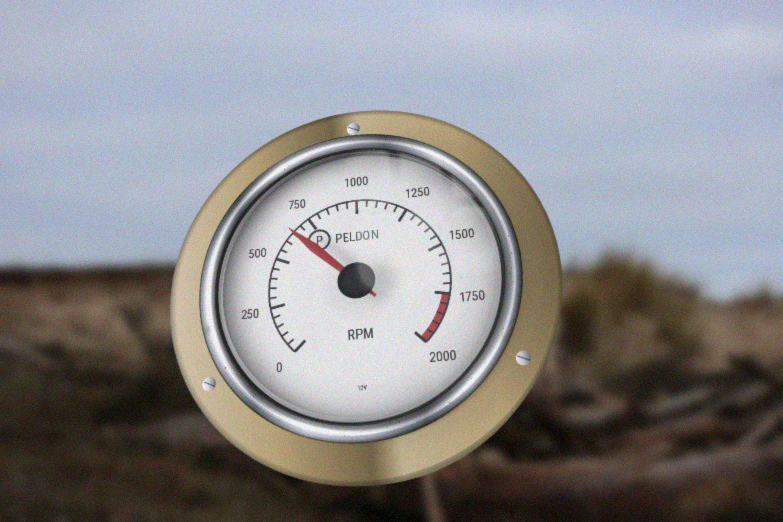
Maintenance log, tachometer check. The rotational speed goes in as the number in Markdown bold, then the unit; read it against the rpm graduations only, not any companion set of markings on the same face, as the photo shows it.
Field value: **650** rpm
